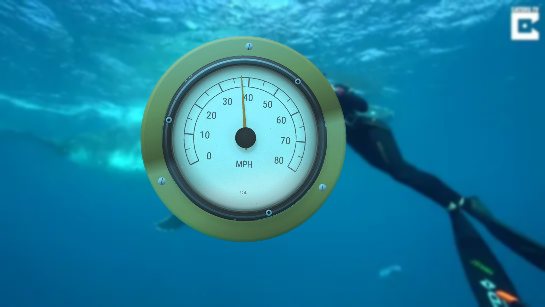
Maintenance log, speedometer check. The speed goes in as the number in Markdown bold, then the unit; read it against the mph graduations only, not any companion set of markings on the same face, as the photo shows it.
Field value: **37.5** mph
